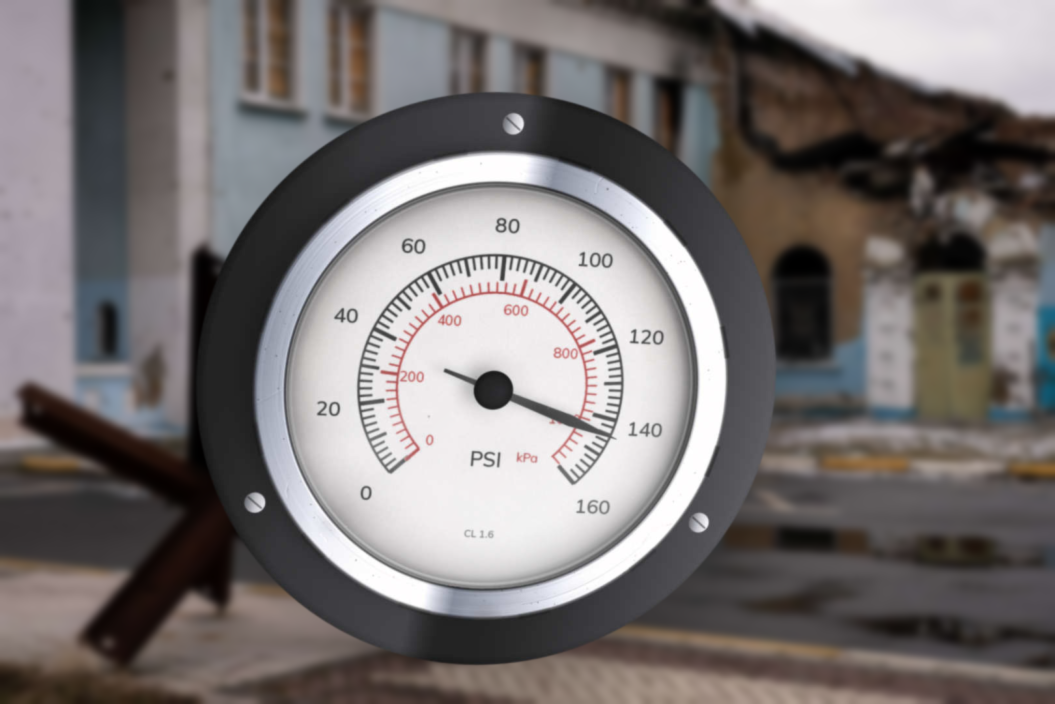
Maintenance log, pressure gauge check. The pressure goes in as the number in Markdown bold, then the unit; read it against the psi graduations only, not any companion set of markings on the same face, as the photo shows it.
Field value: **144** psi
